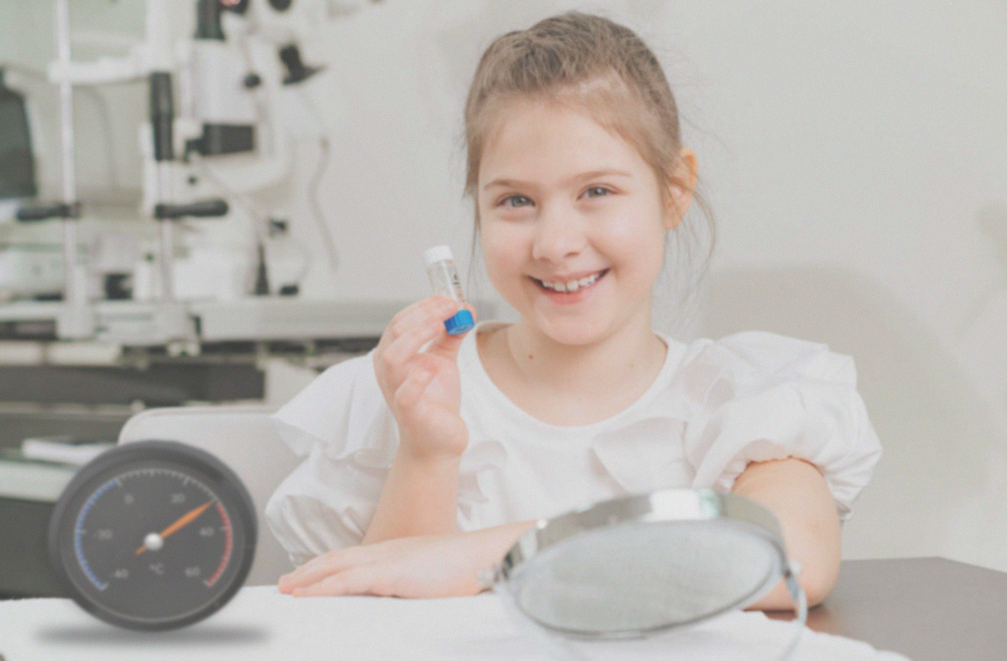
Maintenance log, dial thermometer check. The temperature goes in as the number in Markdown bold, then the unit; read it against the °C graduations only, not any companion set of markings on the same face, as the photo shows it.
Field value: **30** °C
